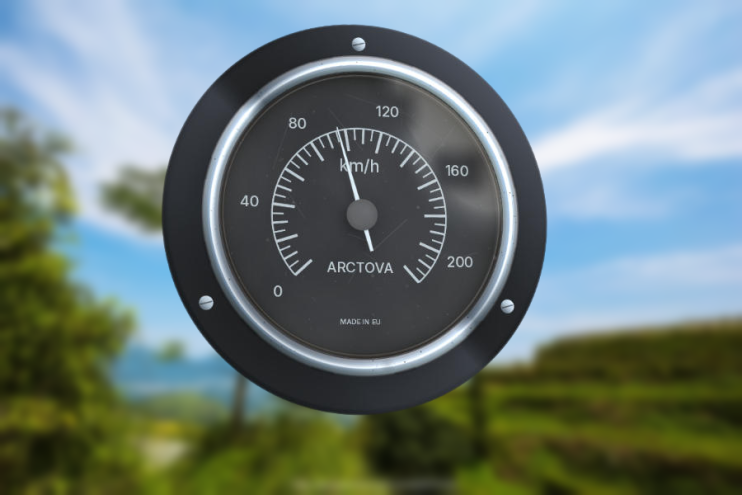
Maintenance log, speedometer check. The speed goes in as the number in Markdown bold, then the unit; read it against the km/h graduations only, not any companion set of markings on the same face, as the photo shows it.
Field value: **95** km/h
